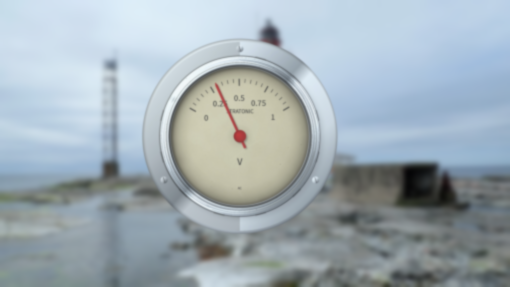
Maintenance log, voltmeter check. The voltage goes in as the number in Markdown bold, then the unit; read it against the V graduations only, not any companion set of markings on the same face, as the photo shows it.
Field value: **0.3** V
